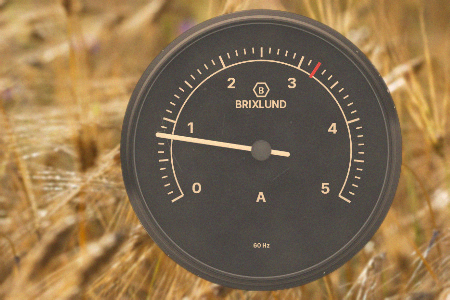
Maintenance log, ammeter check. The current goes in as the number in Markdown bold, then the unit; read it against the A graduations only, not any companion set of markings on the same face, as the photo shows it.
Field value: **0.8** A
